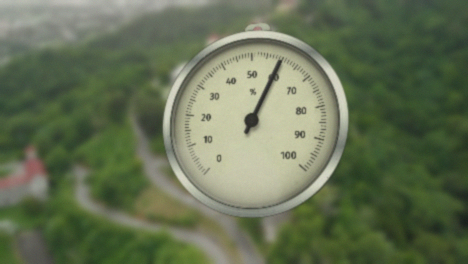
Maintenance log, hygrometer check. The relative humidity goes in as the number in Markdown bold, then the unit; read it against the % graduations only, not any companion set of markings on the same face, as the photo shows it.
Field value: **60** %
